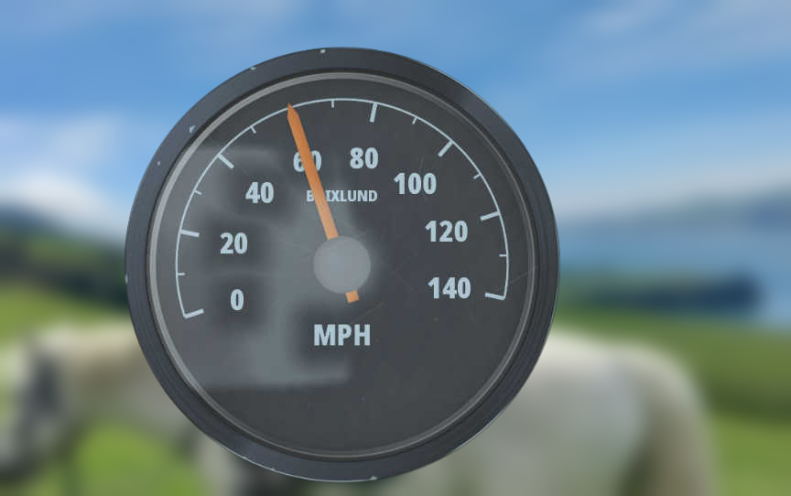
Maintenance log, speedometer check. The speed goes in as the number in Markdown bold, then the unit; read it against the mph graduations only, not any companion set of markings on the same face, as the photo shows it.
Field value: **60** mph
